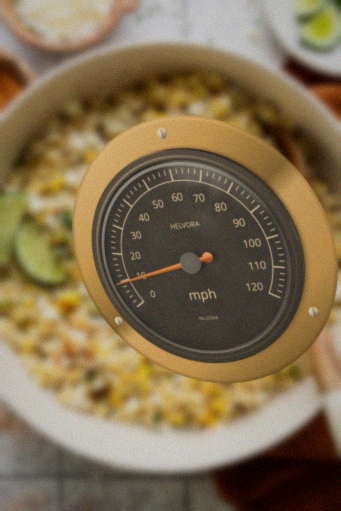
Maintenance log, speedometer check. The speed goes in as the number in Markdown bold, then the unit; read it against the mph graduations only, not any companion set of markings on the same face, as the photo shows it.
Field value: **10** mph
